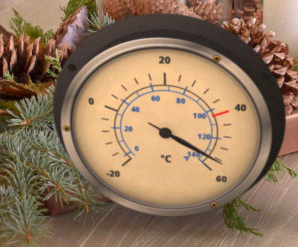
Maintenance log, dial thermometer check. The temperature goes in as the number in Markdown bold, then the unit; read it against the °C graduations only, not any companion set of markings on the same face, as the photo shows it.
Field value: **56** °C
